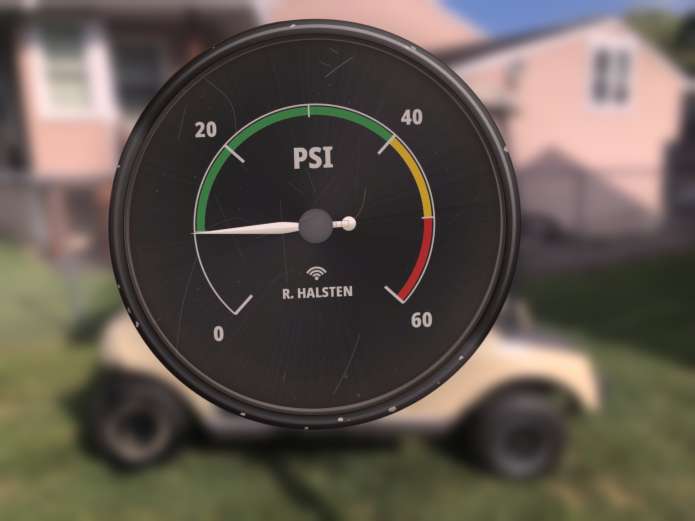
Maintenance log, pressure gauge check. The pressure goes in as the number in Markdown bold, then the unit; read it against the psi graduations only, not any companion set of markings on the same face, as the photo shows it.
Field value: **10** psi
